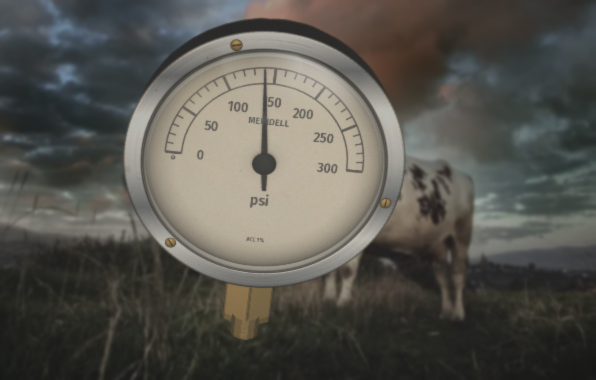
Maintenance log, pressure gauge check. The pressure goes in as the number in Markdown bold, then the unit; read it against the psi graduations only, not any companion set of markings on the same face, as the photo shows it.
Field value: **140** psi
